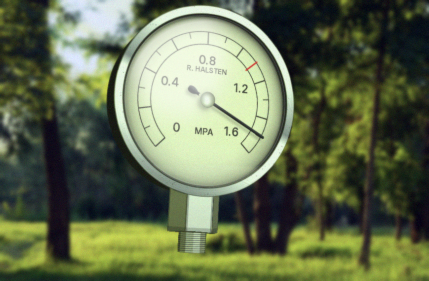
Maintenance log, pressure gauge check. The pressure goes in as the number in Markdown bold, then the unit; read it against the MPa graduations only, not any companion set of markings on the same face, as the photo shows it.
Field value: **1.5** MPa
